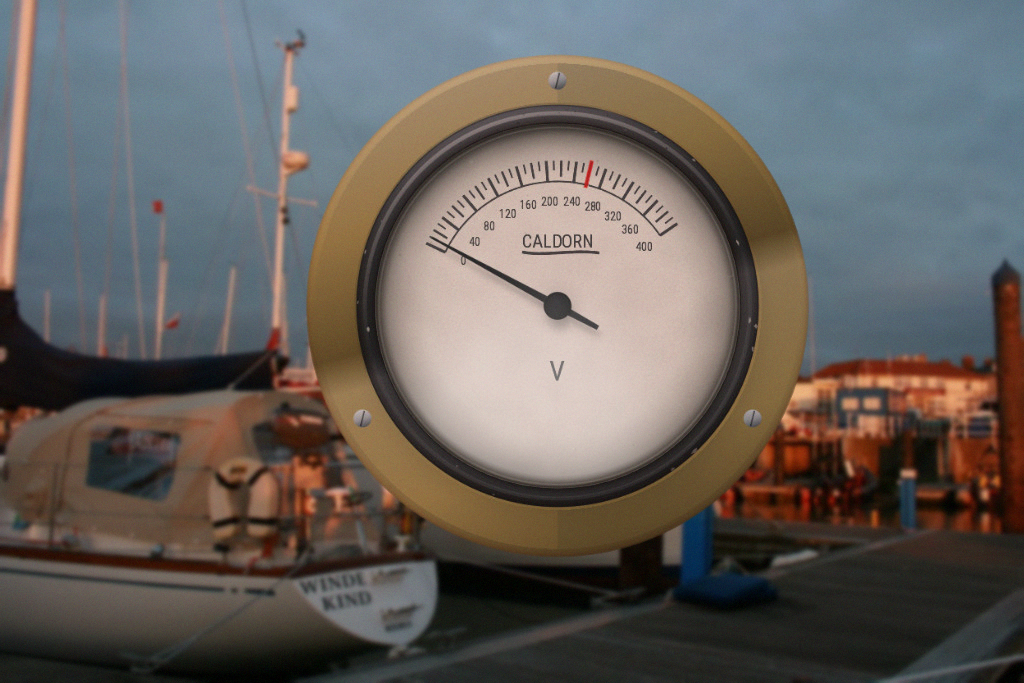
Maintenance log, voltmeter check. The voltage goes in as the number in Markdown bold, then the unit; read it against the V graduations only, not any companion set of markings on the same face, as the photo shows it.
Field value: **10** V
